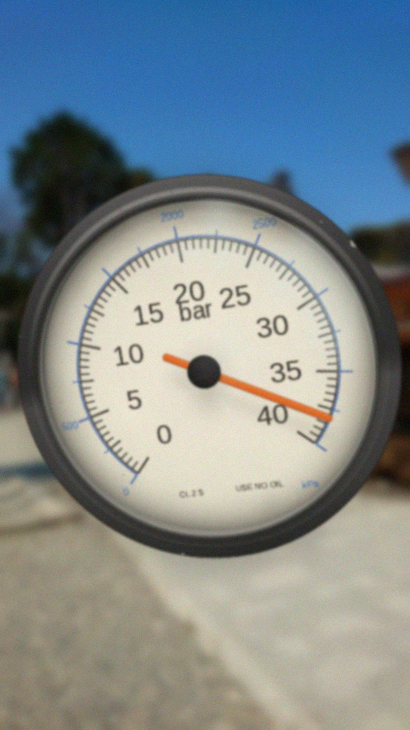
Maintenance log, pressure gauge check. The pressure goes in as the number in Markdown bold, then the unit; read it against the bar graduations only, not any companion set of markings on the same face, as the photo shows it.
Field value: **38** bar
